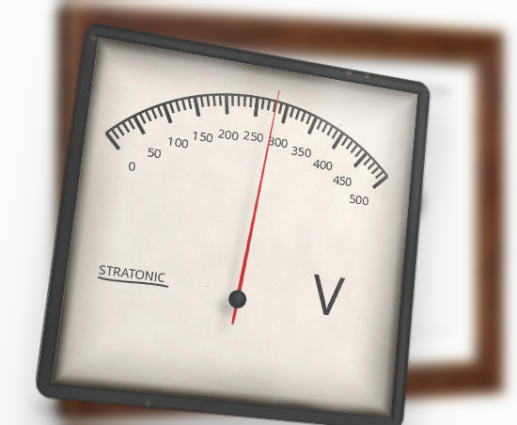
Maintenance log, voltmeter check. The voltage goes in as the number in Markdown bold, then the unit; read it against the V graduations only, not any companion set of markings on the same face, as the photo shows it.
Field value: **280** V
